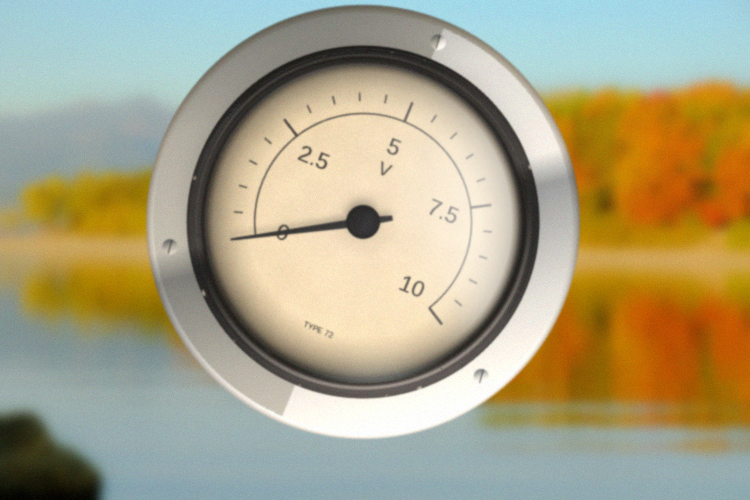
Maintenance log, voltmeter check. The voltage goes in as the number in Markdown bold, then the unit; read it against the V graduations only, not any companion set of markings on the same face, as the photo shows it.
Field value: **0** V
